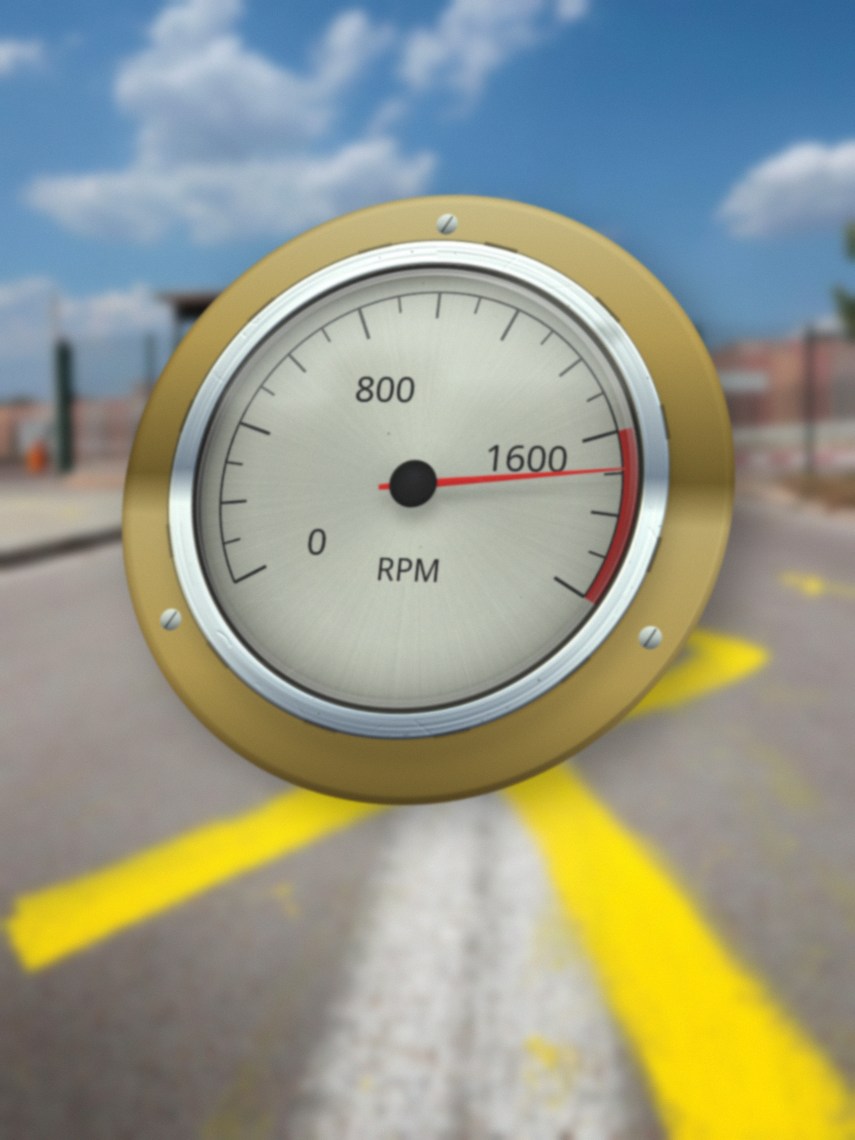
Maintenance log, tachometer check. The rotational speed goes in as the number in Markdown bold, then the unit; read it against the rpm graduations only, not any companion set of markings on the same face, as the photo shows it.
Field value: **1700** rpm
